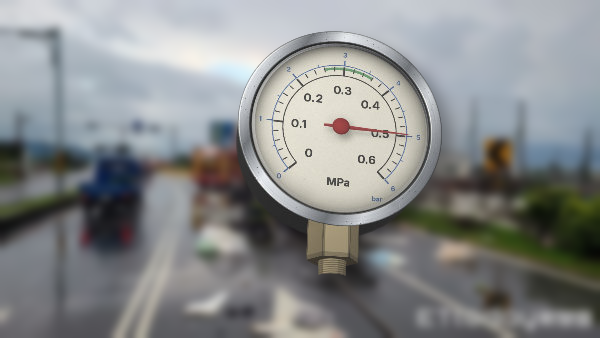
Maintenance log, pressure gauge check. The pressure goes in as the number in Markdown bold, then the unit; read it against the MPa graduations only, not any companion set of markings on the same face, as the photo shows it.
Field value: **0.5** MPa
